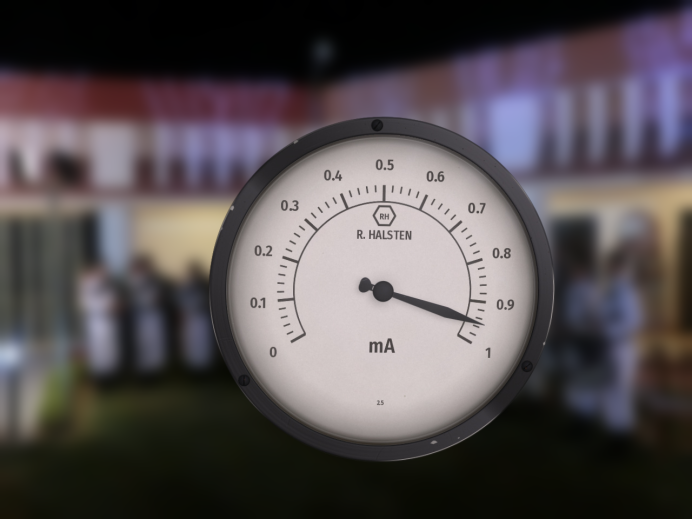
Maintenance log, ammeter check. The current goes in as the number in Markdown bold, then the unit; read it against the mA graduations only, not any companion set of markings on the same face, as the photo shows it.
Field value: **0.95** mA
